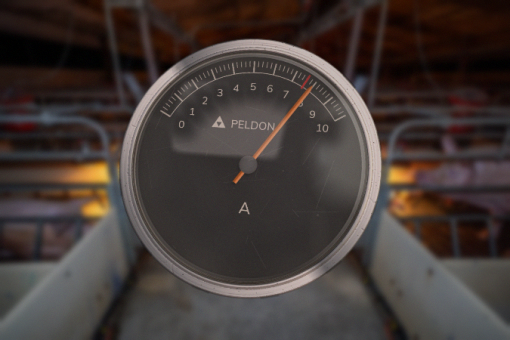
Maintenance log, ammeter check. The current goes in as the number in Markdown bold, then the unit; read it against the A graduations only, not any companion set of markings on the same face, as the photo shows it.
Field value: **8** A
